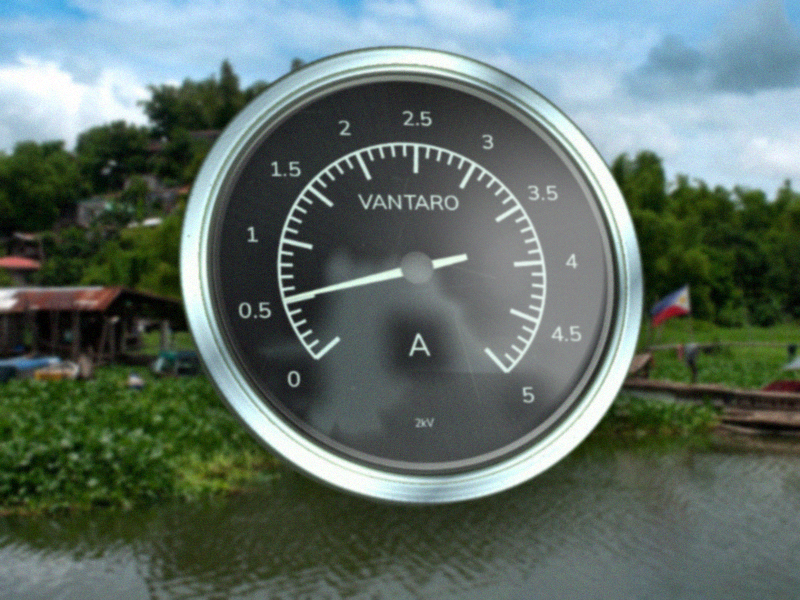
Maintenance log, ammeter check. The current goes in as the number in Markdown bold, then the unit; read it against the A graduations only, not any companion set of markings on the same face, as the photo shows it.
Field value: **0.5** A
